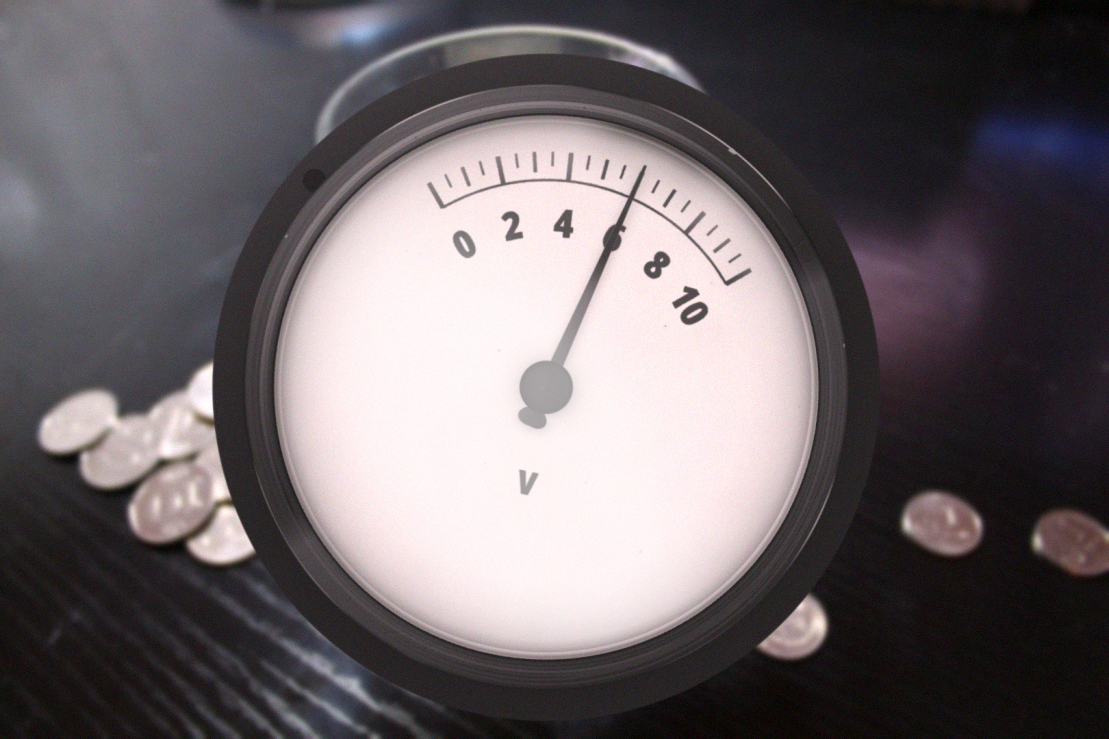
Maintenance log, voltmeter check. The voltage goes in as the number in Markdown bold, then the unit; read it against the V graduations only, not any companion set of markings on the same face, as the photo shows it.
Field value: **6** V
